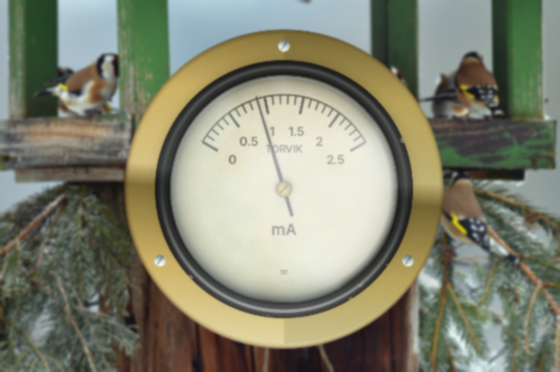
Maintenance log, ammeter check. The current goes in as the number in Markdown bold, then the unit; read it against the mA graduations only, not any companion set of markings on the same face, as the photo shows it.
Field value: **0.9** mA
